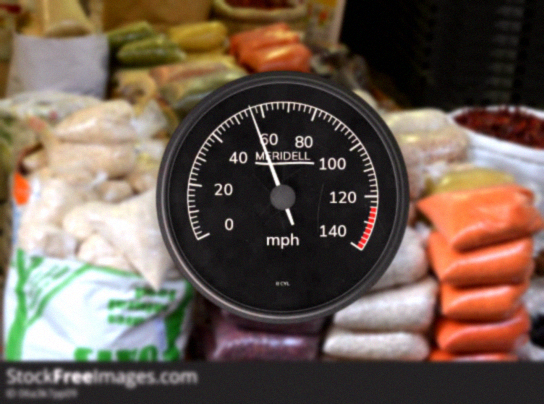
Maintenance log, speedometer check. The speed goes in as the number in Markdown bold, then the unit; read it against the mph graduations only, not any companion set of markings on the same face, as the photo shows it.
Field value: **56** mph
